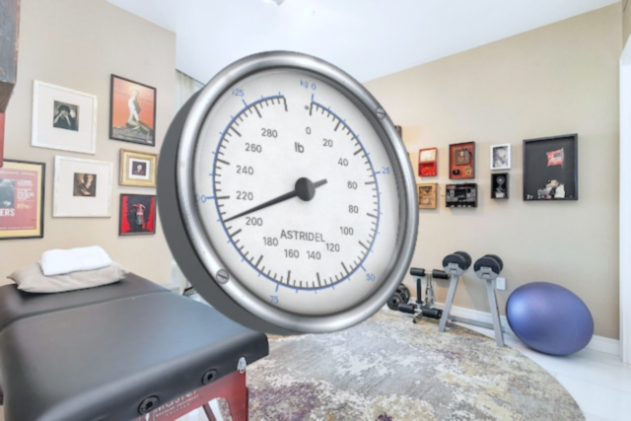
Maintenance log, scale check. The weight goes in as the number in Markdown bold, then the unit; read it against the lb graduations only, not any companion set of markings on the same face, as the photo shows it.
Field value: **208** lb
